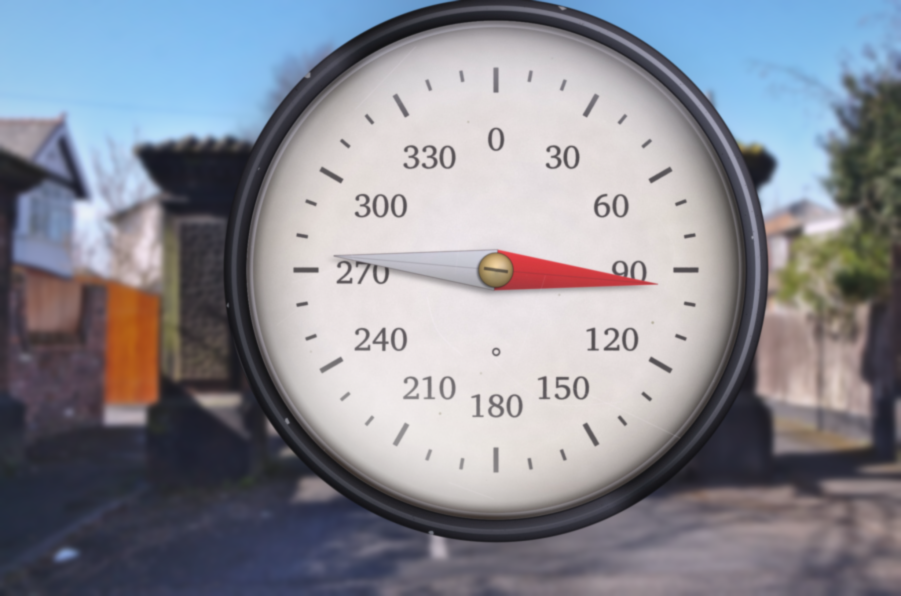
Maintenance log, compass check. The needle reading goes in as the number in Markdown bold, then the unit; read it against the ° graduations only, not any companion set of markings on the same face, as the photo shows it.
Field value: **95** °
